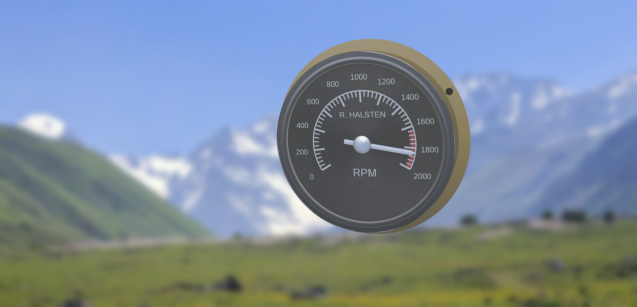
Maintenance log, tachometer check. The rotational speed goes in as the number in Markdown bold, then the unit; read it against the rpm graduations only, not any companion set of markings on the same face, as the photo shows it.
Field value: **1840** rpm
